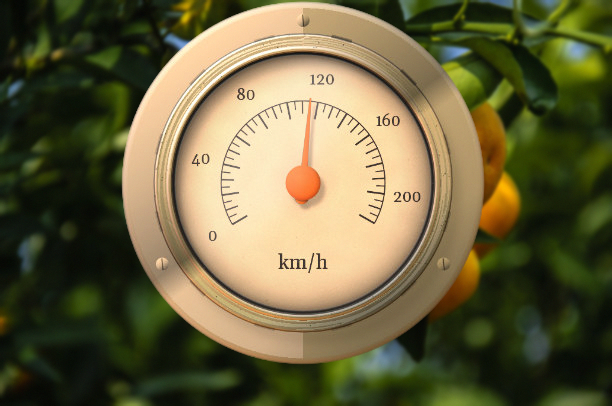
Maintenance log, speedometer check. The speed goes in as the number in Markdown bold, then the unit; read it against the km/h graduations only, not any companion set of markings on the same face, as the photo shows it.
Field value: **115** km/h
